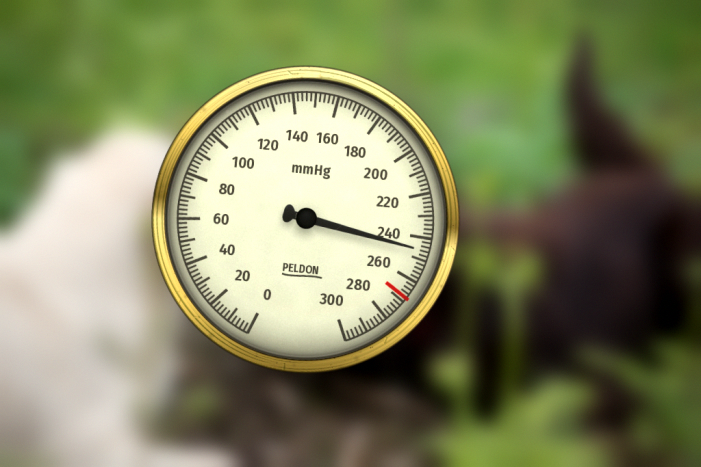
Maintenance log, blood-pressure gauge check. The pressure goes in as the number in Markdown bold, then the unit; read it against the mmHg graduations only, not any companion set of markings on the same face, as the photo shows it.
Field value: **246** mmHg
